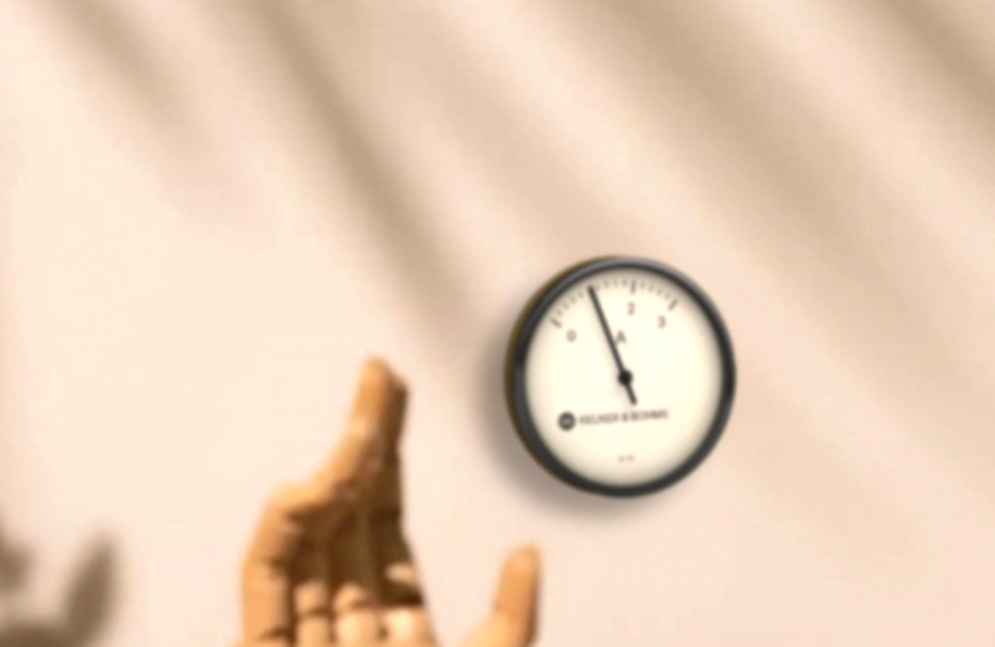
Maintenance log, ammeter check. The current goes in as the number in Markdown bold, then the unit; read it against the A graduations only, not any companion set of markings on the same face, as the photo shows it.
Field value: **1** A
